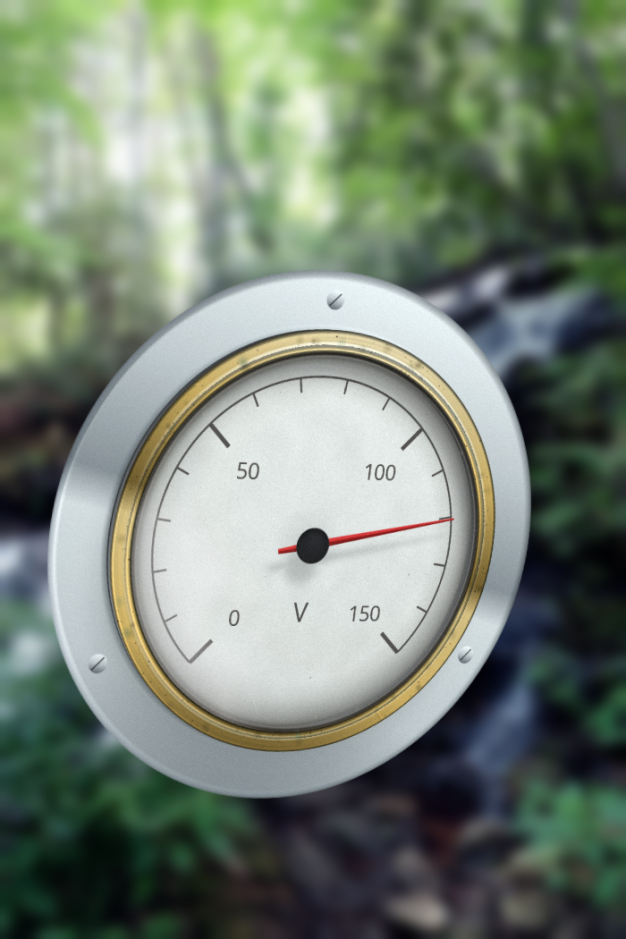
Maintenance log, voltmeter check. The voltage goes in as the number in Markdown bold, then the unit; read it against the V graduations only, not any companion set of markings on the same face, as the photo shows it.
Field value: **120** V
